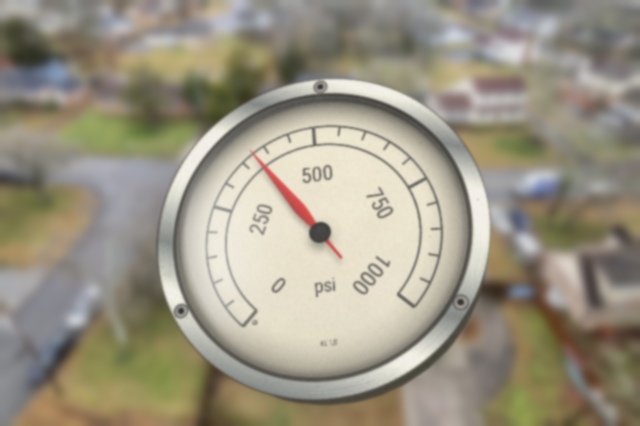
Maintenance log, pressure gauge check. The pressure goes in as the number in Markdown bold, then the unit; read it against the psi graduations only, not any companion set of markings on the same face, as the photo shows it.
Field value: **375** psi
